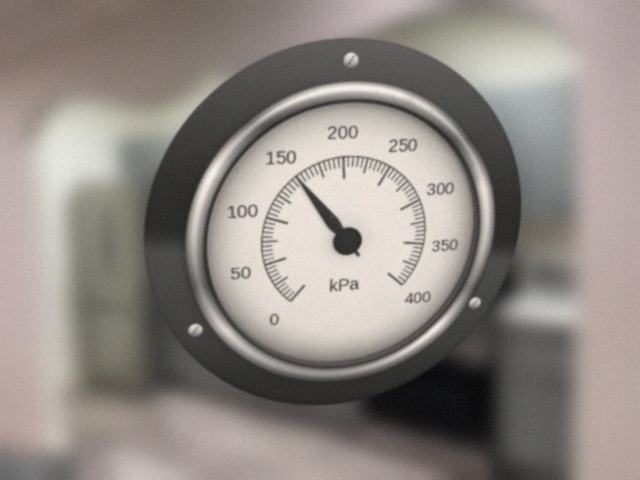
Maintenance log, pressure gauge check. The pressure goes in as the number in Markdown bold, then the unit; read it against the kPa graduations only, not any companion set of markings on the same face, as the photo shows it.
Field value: **150** kPa
